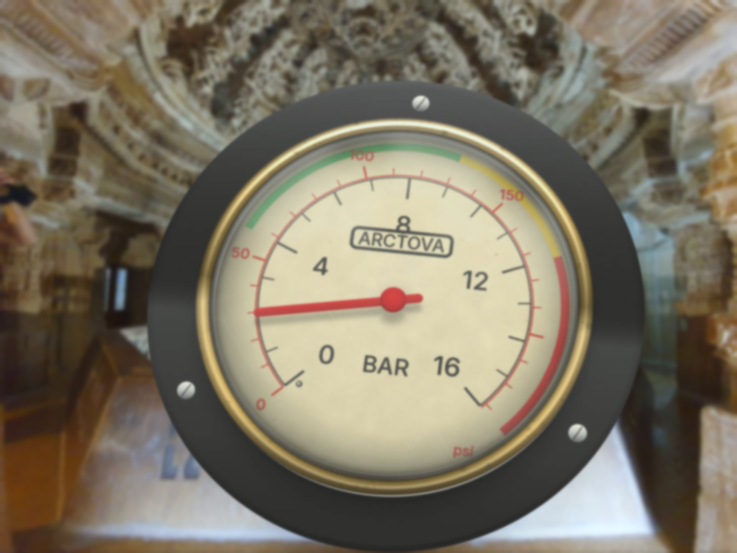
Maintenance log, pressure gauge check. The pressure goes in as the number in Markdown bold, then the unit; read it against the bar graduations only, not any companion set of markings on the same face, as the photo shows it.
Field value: **2** bar
